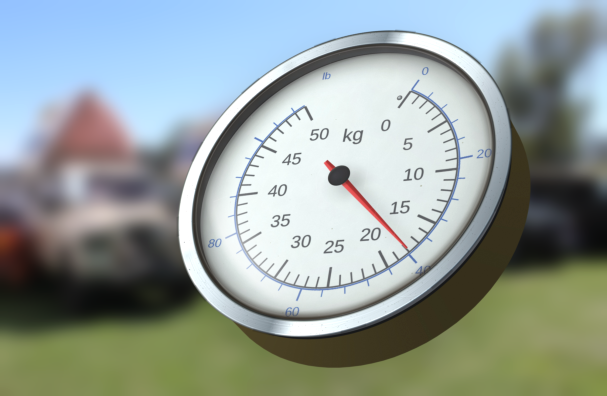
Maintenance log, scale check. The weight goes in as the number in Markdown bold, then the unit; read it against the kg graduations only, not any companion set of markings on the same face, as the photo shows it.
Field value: **18** kg
